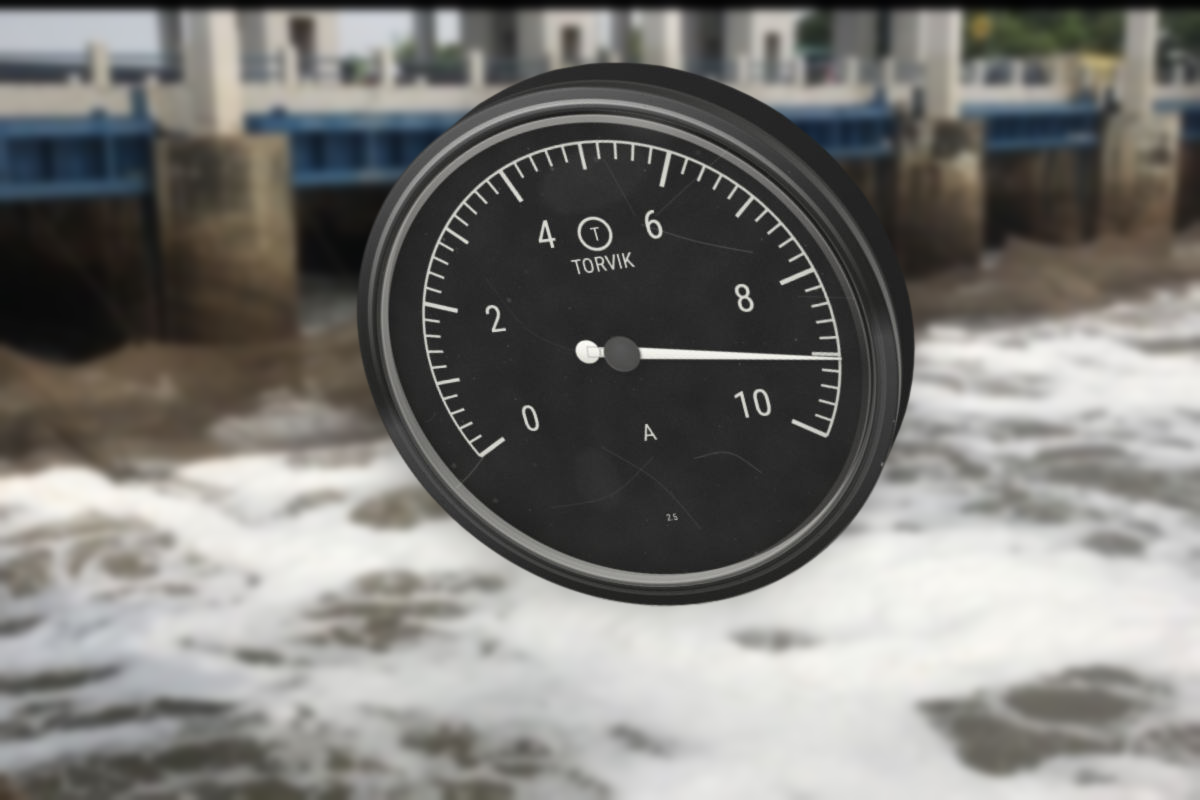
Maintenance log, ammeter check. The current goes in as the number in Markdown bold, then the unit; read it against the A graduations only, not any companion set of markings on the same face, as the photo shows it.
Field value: **9** A
